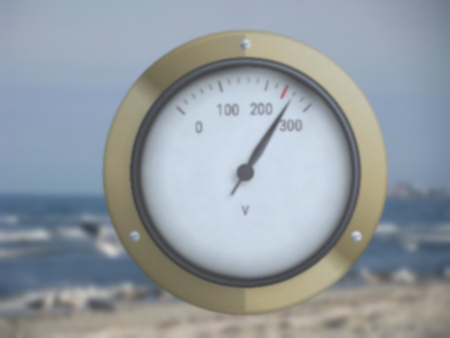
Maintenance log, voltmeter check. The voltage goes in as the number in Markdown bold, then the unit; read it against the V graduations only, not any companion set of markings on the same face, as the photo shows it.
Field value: **260** V
